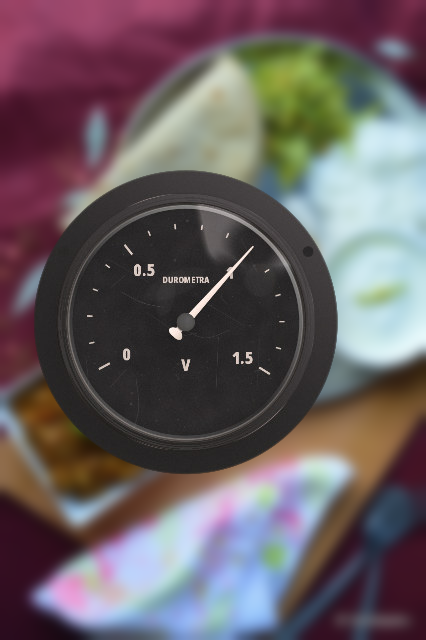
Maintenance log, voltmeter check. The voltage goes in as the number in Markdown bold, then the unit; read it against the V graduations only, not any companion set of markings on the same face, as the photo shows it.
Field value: **1** V
